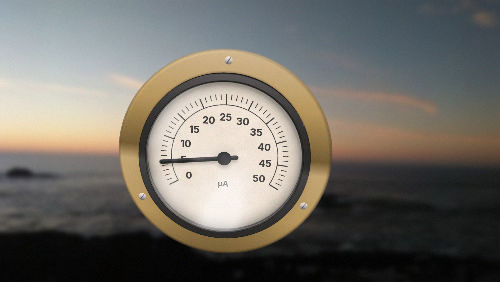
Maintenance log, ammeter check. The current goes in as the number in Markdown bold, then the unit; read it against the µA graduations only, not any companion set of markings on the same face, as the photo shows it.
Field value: **5** µA
